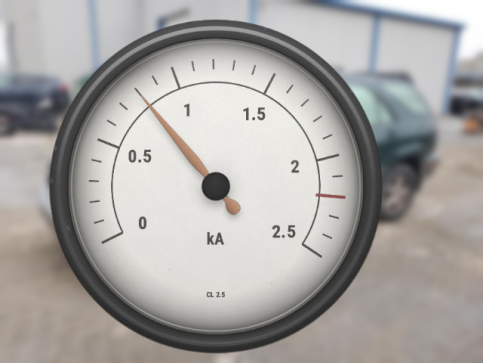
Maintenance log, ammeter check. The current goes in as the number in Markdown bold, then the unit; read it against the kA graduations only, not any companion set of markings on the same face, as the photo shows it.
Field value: **0.8** kA
